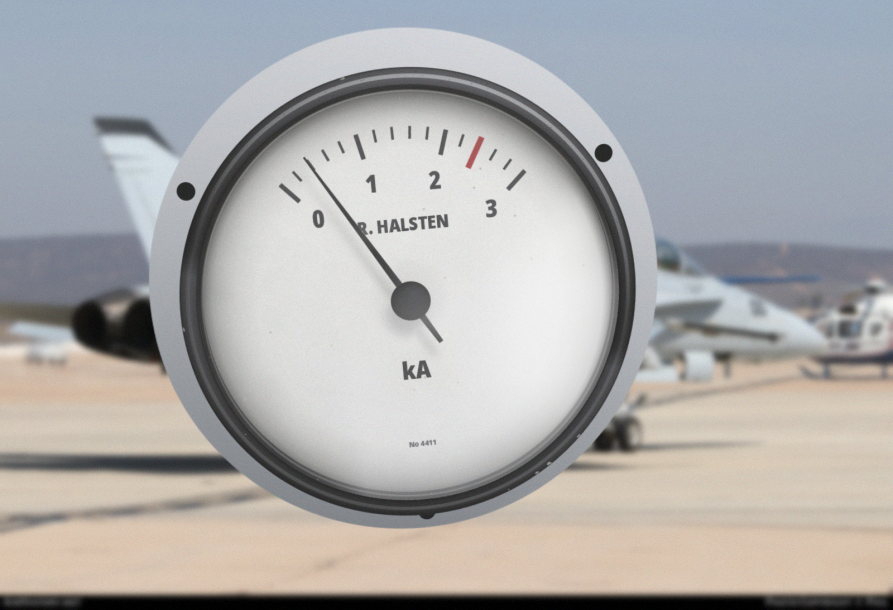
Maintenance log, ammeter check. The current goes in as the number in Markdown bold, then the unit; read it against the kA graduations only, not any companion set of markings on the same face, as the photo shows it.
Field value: **0.4** kA
